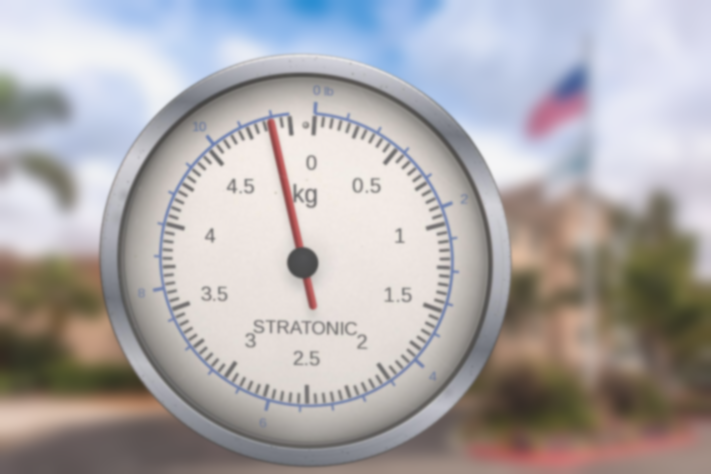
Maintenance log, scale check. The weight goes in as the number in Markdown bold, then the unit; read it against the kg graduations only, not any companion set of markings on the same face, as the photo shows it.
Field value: **4.9** kg
